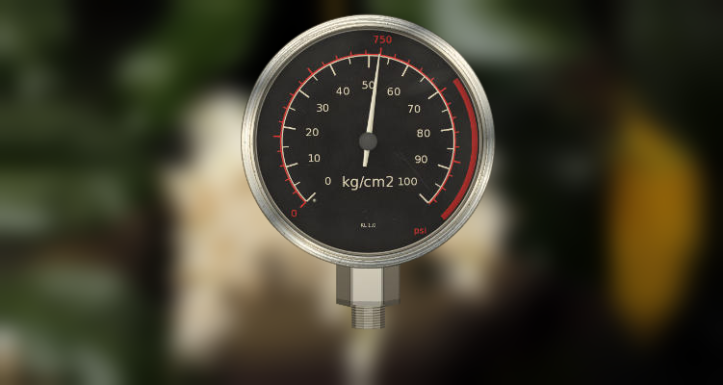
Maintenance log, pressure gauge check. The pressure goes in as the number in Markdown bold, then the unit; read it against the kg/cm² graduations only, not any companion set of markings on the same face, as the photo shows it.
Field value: **52.5** kg/cm²
